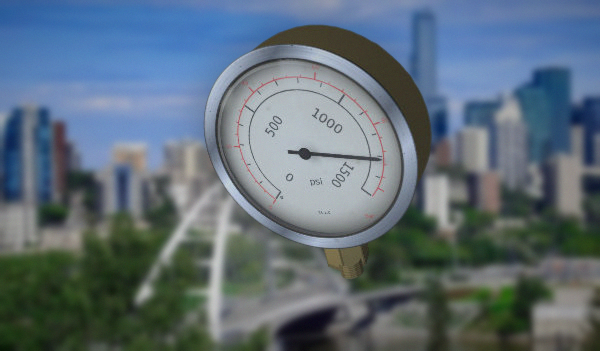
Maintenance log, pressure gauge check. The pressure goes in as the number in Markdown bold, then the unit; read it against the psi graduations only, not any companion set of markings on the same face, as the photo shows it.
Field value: **1300** psi
